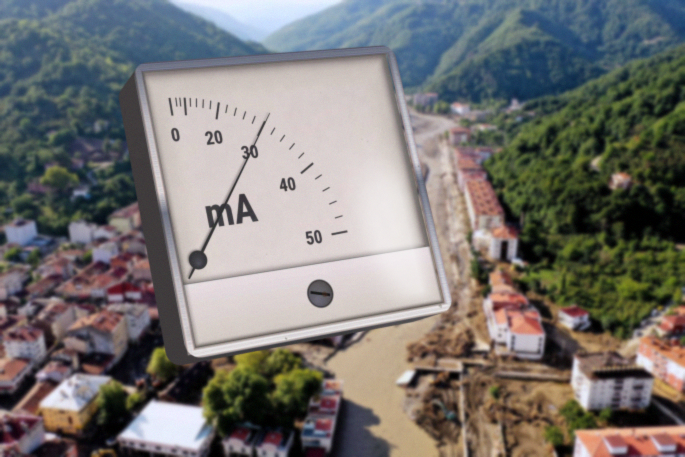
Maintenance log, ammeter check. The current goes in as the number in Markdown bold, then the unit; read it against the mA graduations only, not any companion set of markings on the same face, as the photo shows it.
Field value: **30** mA
